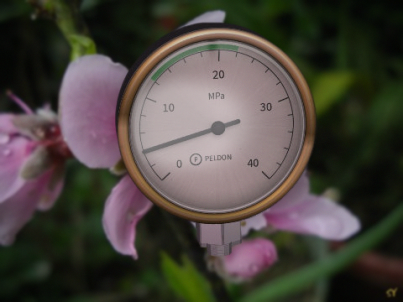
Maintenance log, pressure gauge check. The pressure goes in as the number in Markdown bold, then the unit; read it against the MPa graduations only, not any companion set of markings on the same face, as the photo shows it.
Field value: **4** MPa
